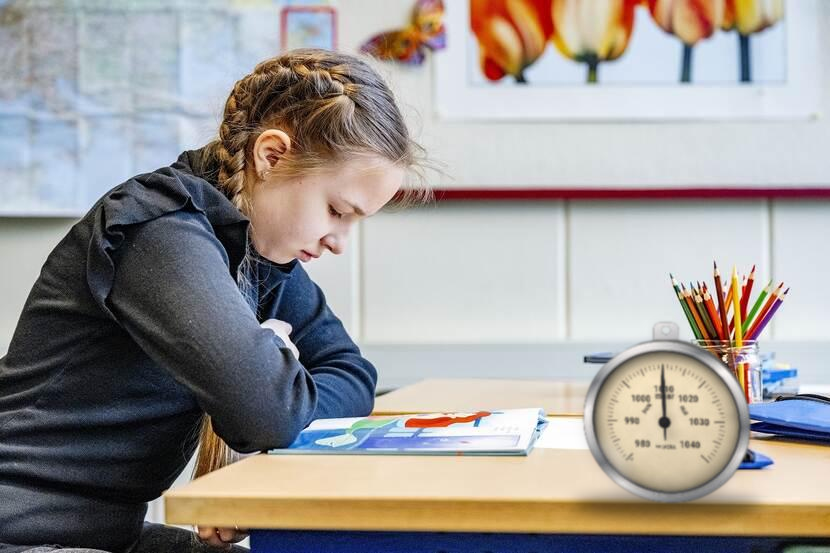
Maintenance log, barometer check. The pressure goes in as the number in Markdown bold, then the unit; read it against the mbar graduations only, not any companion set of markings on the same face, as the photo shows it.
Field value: **1010** mbar
